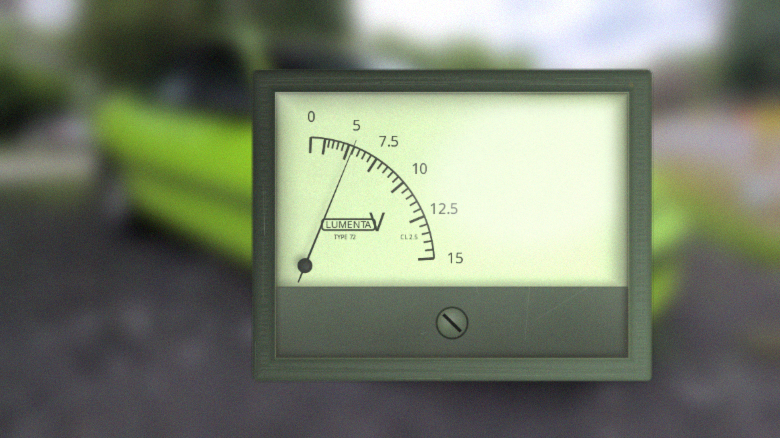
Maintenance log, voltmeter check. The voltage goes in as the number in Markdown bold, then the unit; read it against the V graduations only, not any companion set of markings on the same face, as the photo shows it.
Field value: **5.5** V
